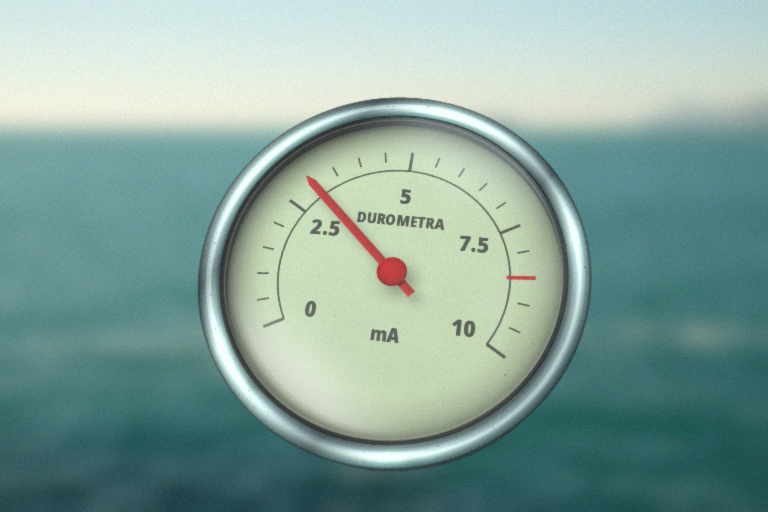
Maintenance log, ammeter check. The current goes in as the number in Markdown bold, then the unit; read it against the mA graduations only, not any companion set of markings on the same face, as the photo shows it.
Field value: **3** mA
